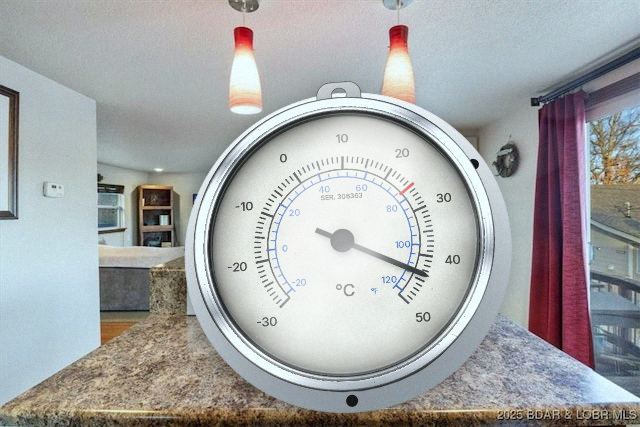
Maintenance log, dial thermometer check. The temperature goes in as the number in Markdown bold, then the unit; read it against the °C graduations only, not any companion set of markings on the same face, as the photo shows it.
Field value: **44** °C
